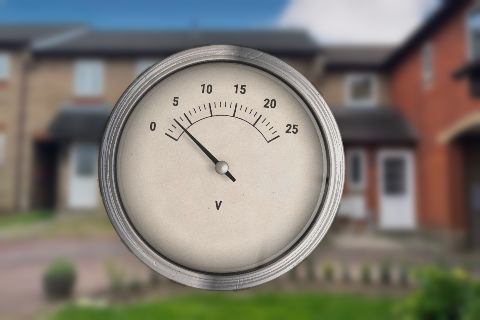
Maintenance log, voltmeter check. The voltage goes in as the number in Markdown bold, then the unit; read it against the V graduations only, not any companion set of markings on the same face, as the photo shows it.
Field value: **3** V
